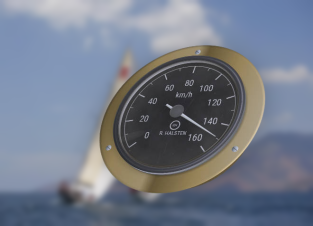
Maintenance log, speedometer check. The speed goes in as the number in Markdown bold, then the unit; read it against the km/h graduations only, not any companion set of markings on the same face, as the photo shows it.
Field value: **150** km/h
